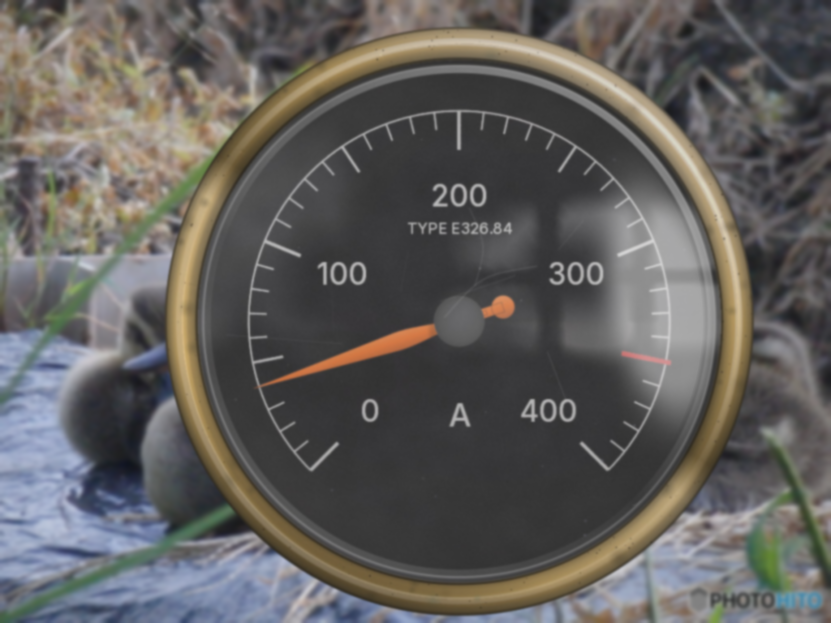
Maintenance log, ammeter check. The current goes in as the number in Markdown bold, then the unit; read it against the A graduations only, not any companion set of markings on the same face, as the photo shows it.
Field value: **40** A
